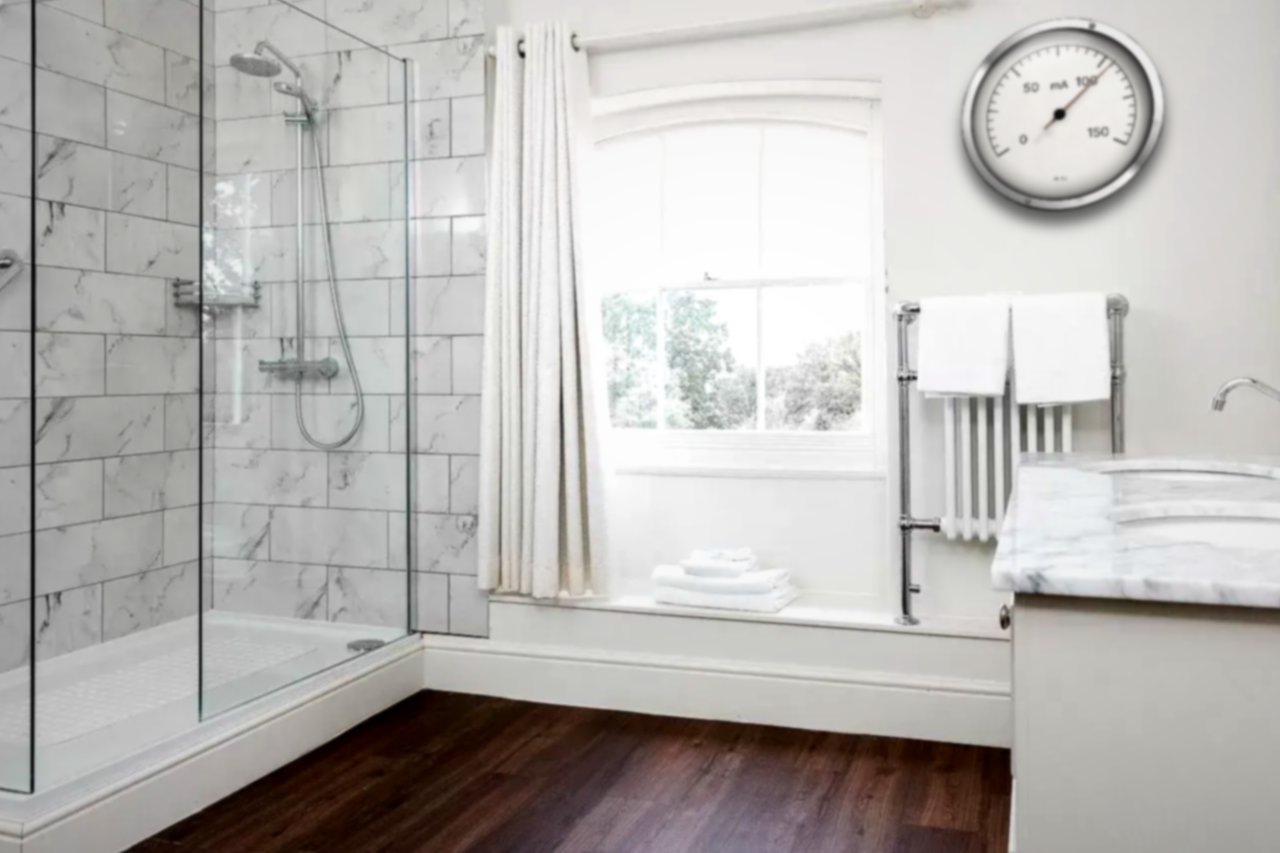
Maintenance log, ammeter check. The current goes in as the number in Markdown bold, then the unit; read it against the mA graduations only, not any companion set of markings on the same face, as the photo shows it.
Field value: **105** mA
